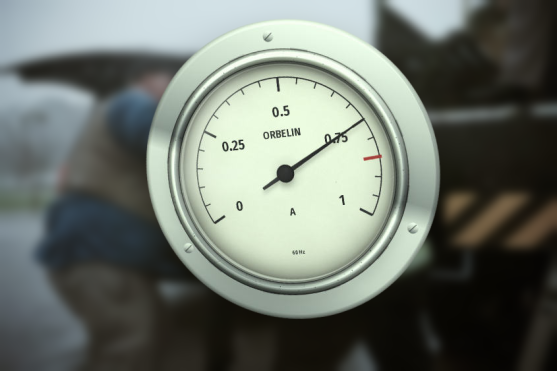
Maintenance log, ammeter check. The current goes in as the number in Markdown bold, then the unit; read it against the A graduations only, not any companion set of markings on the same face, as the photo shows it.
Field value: **0.75** A
